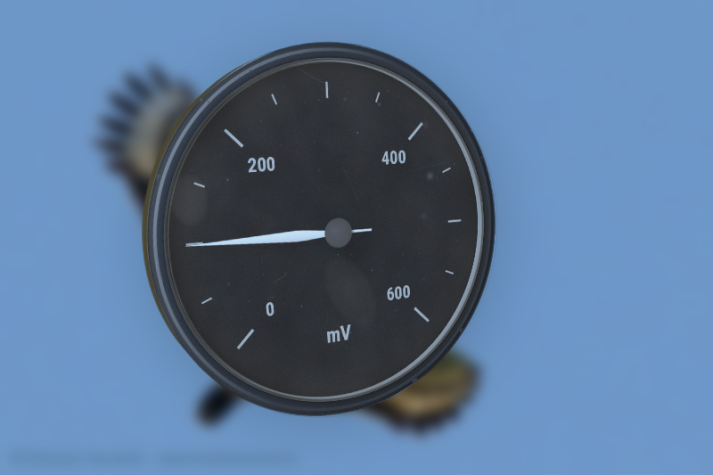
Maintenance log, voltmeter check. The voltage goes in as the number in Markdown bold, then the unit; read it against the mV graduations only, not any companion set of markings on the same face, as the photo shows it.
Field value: **100** mV
